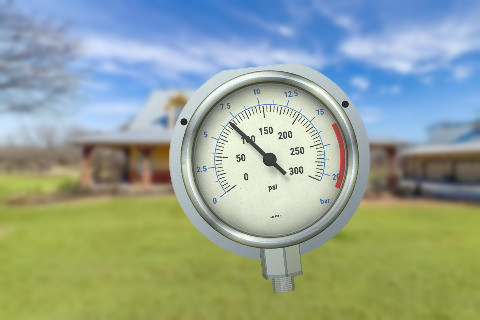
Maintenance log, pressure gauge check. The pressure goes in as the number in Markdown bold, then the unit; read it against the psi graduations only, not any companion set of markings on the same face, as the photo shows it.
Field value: **100** psi
